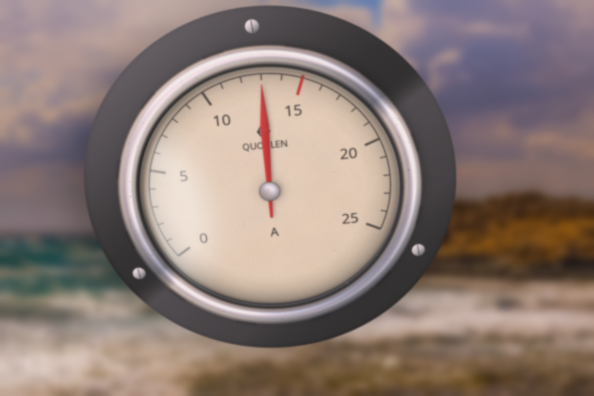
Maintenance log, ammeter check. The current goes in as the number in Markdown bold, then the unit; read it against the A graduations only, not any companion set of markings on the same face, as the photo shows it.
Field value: **13** A
